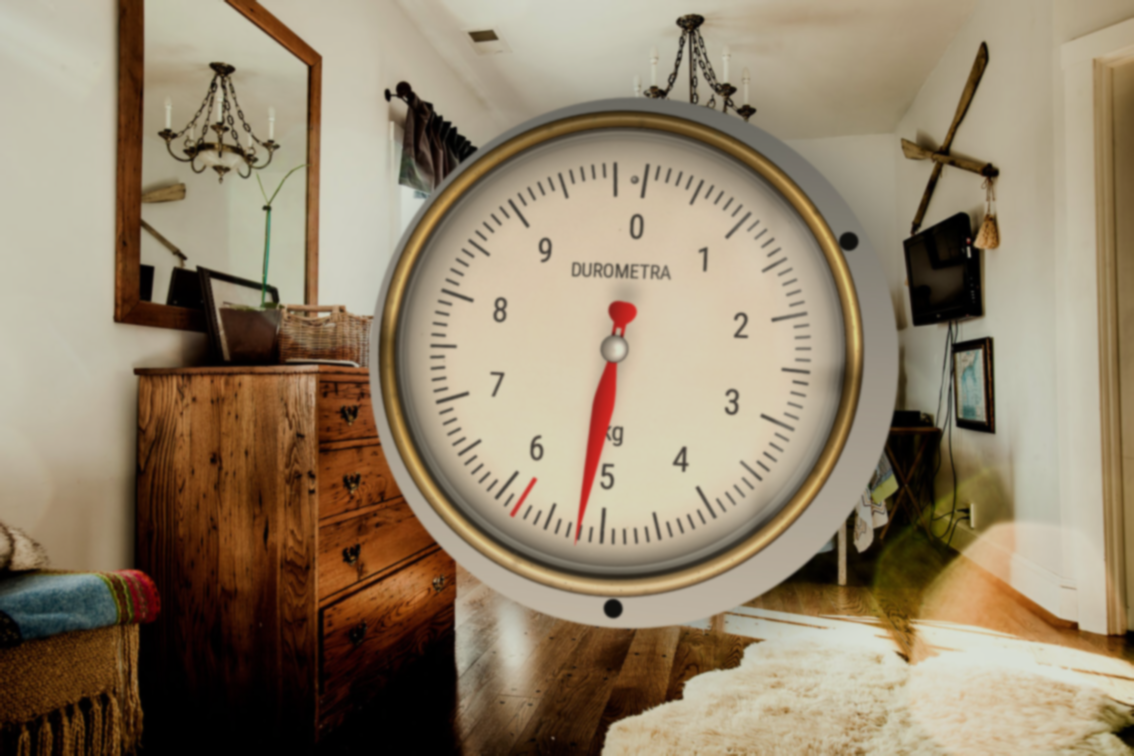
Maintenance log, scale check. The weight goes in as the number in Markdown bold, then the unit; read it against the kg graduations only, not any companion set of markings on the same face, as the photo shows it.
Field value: **5.2** kg
